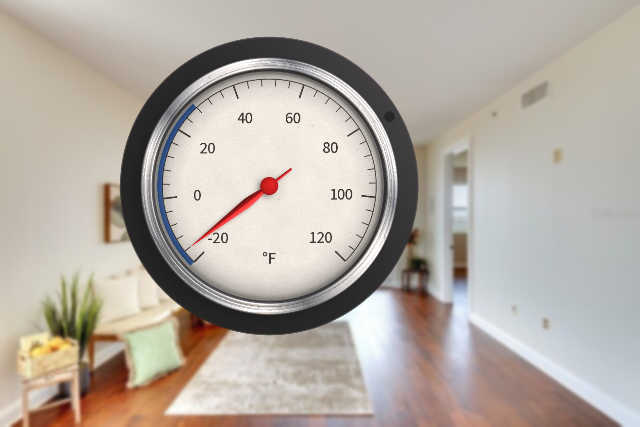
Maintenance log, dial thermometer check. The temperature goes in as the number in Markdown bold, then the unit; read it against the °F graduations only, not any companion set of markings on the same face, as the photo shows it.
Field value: **-16** °F
